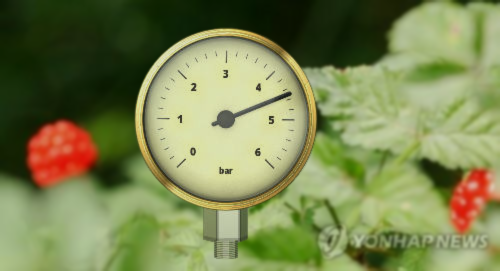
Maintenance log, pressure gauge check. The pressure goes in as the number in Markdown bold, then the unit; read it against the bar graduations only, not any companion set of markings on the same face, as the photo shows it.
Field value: **4.5** bar
